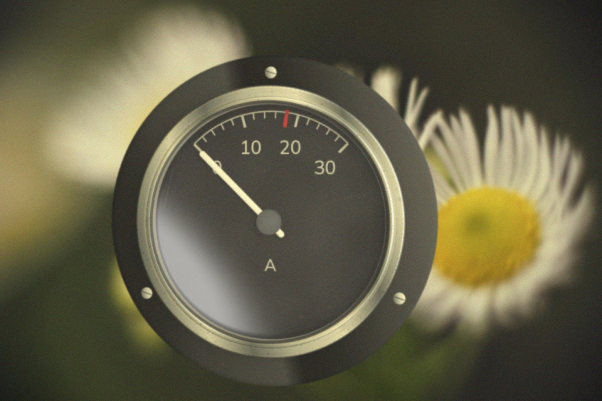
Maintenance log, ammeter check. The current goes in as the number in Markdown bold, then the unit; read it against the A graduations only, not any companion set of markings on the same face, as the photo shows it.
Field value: **0** A
